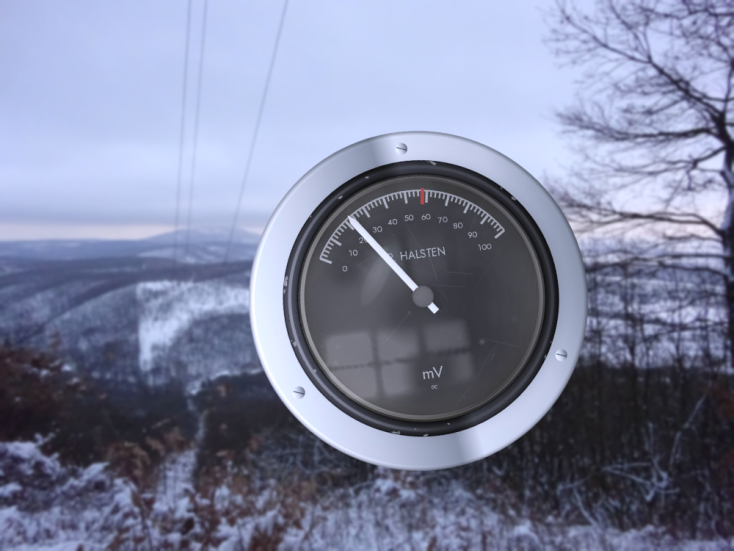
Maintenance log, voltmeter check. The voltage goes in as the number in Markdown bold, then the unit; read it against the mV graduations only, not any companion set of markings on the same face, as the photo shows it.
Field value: **22** mV
